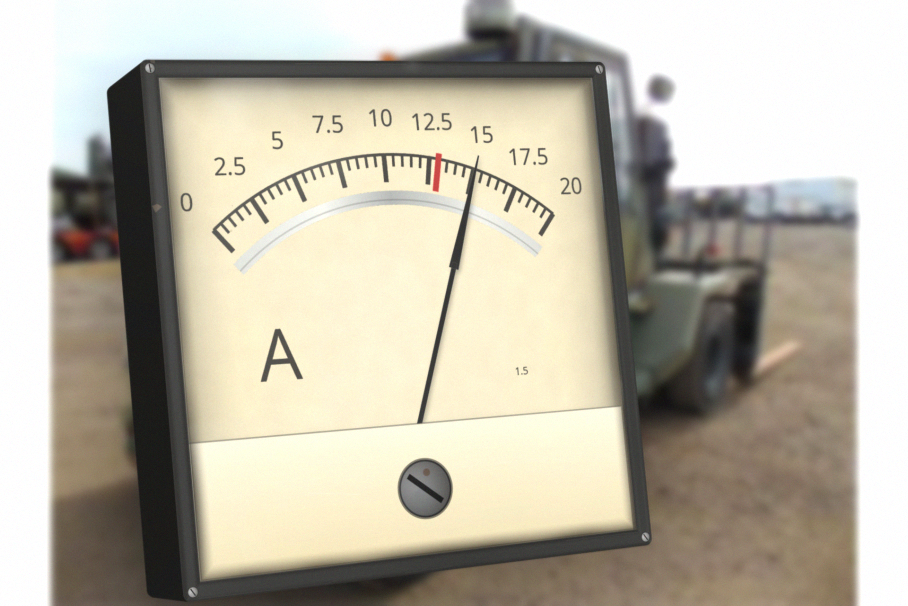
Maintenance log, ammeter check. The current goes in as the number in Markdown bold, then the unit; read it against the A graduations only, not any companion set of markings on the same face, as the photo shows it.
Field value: **15** A
